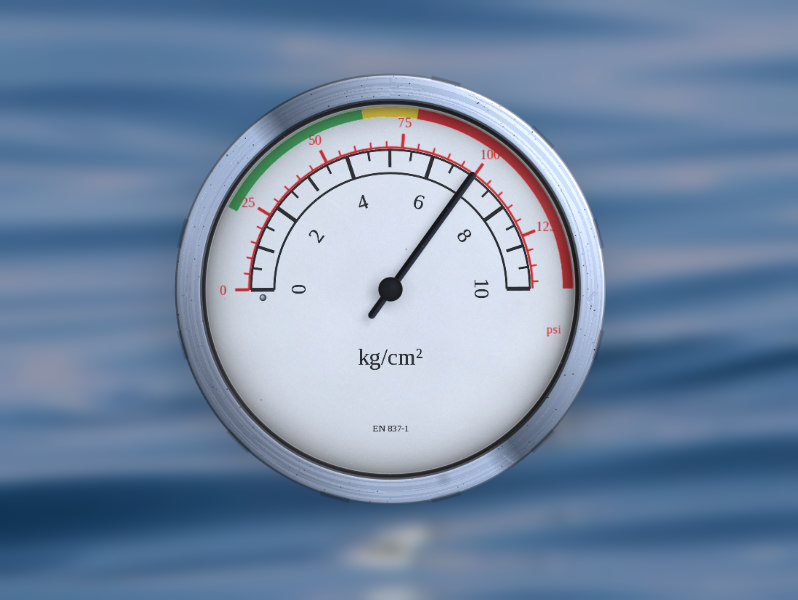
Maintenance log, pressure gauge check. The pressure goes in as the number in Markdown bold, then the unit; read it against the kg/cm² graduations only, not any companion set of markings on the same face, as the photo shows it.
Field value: **7** kg/cm²
